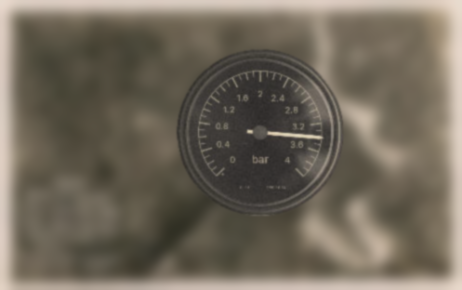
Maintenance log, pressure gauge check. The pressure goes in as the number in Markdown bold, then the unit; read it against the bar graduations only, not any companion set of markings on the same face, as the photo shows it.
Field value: **3.4** bar
